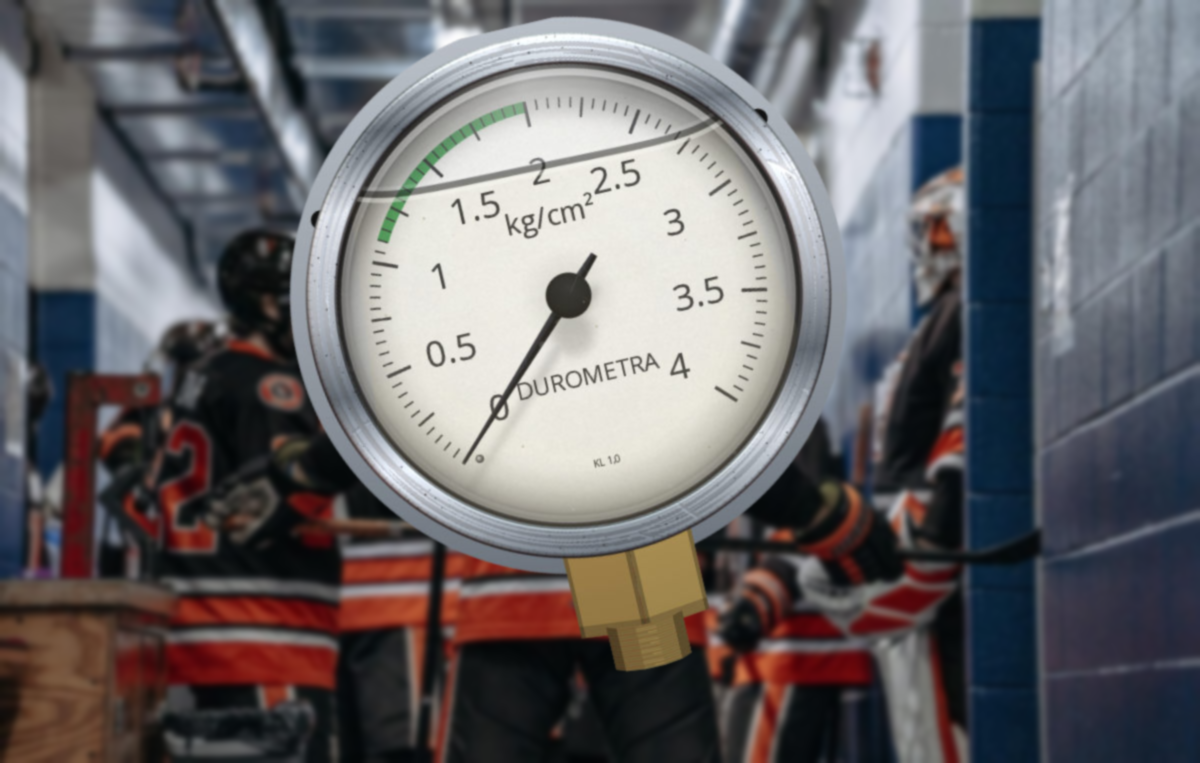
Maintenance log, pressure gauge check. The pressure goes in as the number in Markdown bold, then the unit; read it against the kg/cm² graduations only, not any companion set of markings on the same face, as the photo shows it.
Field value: **0** kg/cm²
